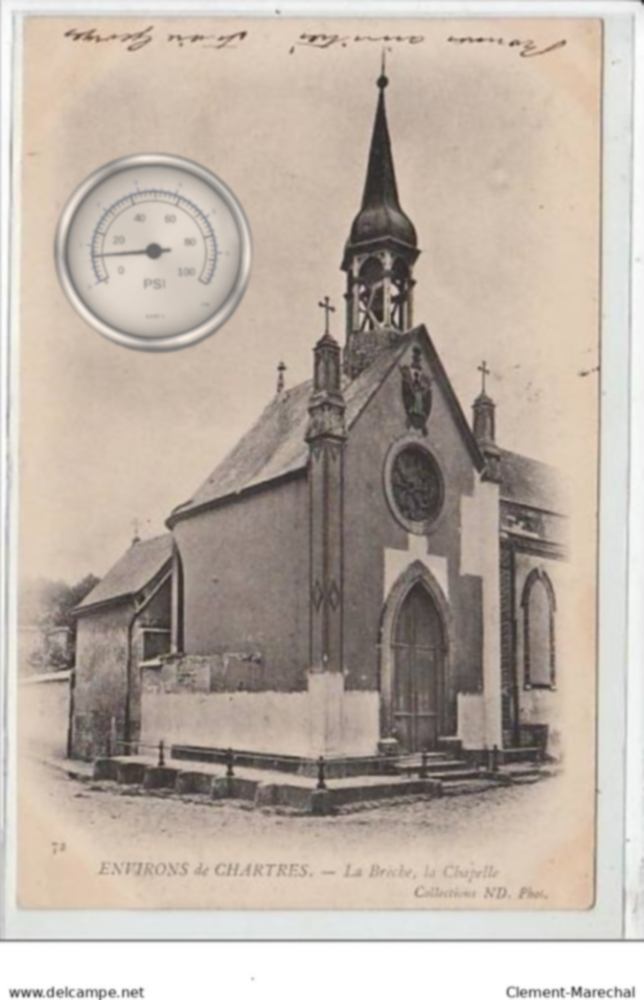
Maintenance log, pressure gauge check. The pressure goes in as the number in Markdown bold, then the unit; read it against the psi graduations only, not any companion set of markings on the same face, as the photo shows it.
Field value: **10** psi
